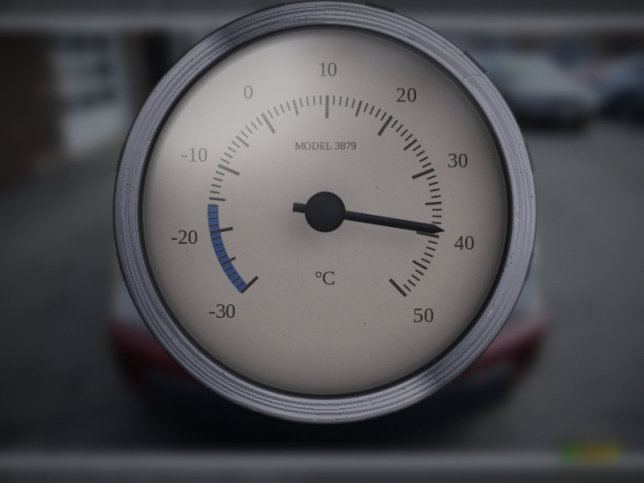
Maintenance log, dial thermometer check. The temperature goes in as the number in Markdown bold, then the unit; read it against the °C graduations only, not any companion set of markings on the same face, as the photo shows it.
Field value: **39** °C
